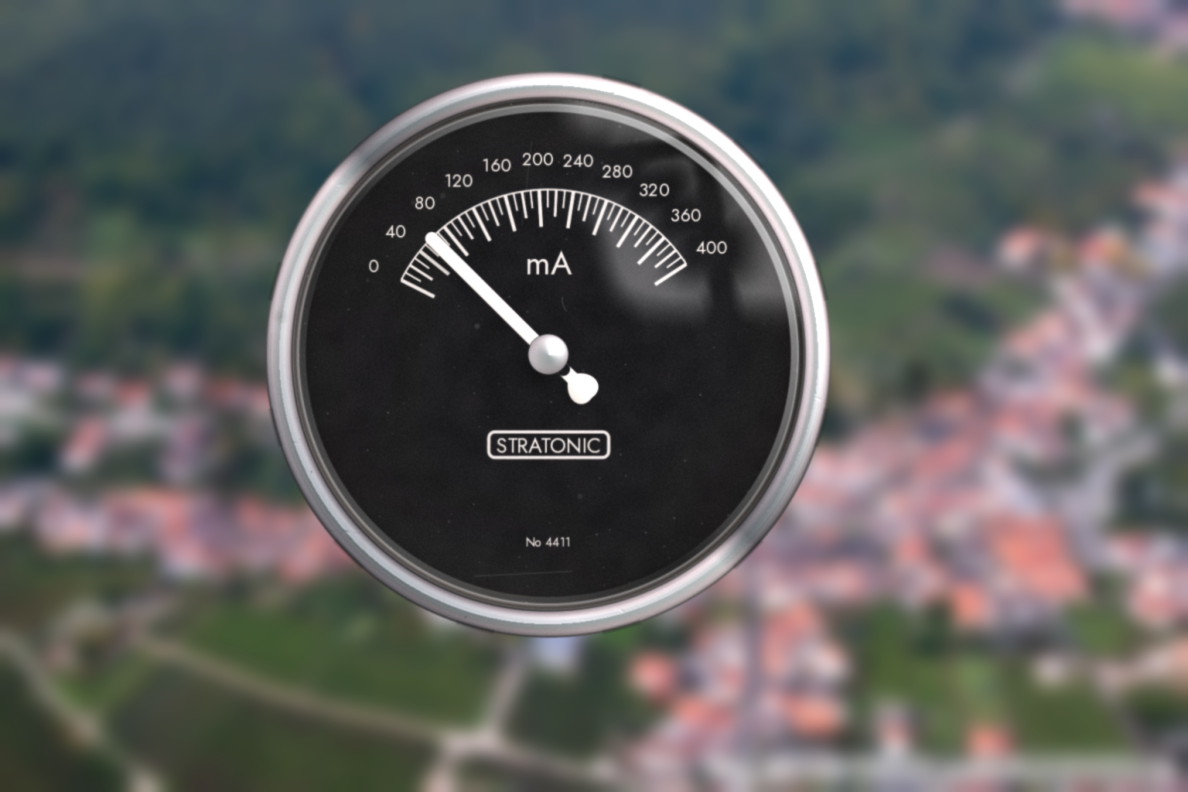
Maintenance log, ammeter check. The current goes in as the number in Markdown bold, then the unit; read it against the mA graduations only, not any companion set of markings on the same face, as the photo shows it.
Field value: **60** mA
